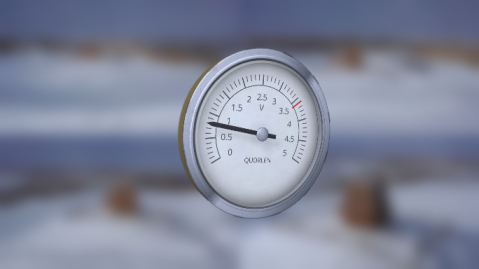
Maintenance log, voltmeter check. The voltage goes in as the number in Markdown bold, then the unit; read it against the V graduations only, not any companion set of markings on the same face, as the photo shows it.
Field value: **0.8** V
